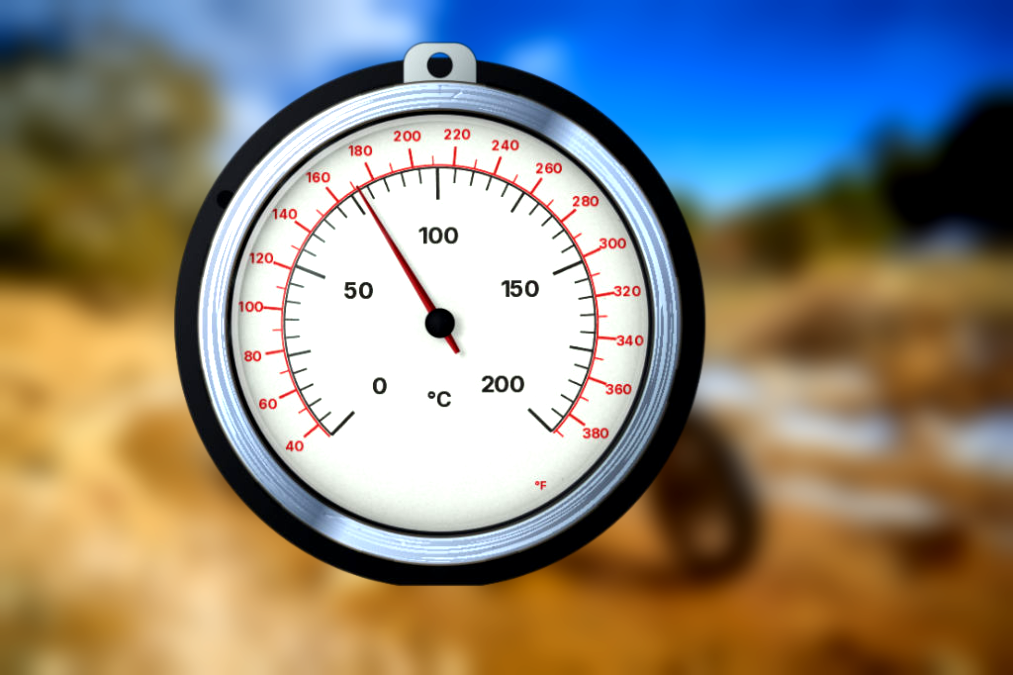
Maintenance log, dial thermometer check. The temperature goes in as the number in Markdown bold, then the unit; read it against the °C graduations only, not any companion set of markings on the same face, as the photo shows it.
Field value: **77.5** °C
